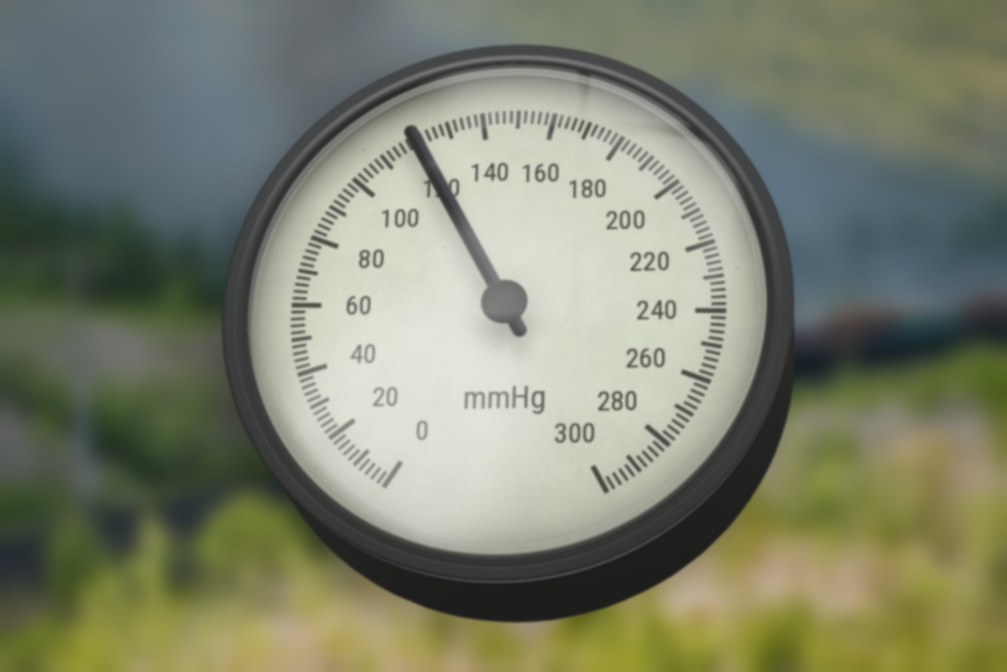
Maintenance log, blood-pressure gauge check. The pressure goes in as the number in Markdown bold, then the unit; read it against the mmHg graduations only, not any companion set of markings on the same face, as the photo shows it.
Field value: **120** mmHg
